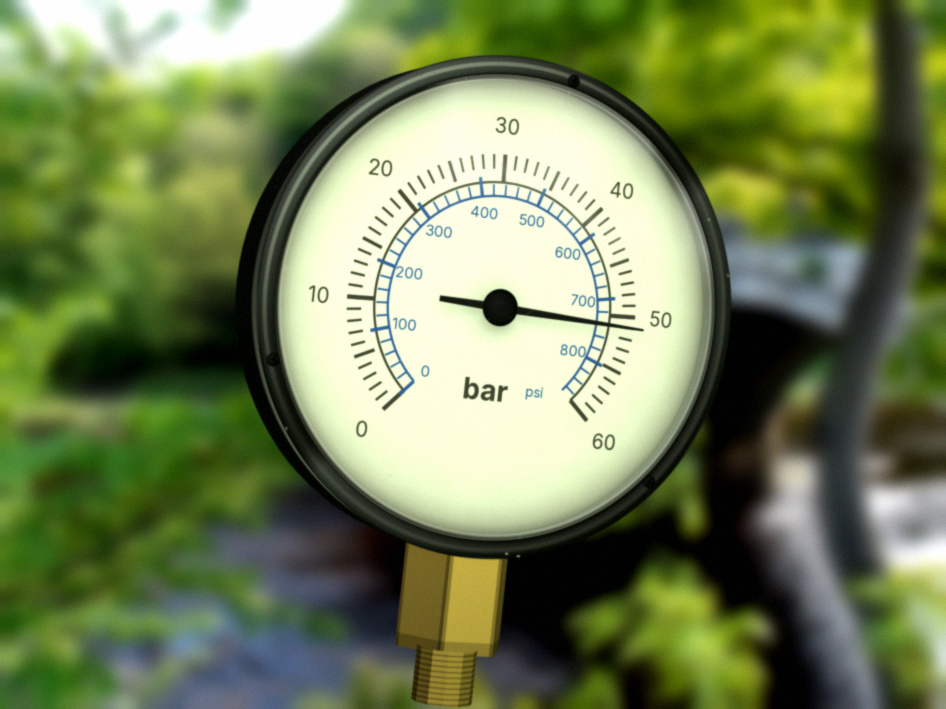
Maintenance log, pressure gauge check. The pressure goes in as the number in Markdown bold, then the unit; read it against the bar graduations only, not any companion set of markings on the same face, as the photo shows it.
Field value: **51** bar
